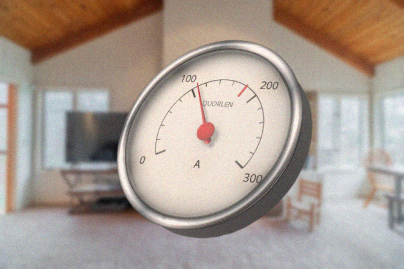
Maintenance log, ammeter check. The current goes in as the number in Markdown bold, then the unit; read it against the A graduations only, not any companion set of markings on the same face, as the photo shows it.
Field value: **110** A
